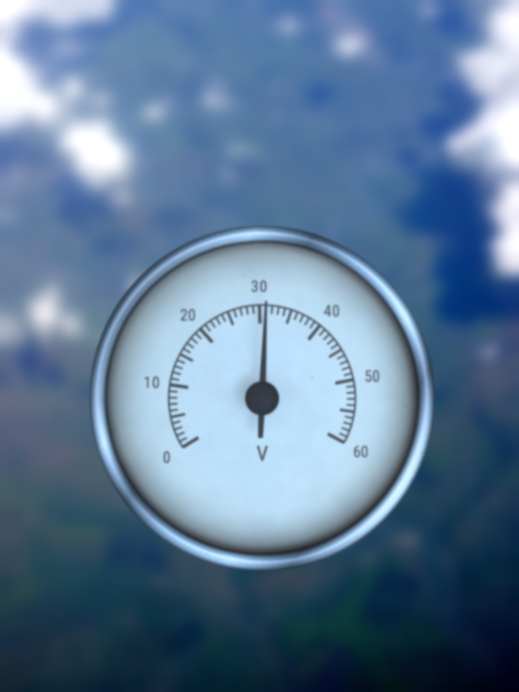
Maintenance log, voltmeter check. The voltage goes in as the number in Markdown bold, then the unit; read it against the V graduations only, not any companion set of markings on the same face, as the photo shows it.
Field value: **31** V
